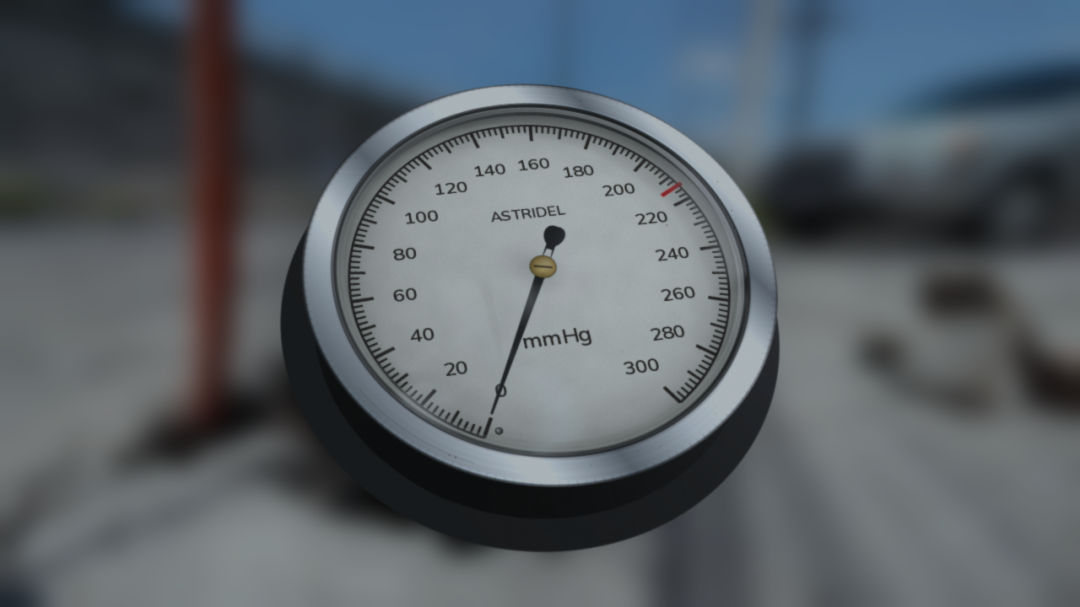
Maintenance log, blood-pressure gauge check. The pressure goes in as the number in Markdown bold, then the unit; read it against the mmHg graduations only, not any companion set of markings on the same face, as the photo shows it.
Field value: **0** mmHg
